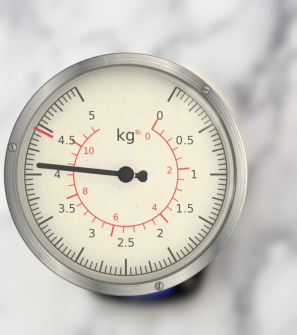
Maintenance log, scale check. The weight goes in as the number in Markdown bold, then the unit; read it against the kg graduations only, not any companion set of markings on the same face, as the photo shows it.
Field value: **4.1** kg
